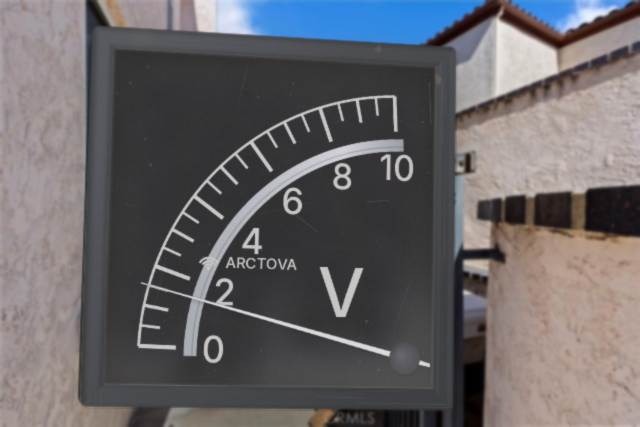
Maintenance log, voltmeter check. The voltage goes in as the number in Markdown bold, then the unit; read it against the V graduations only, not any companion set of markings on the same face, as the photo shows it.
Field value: **1.5** V
